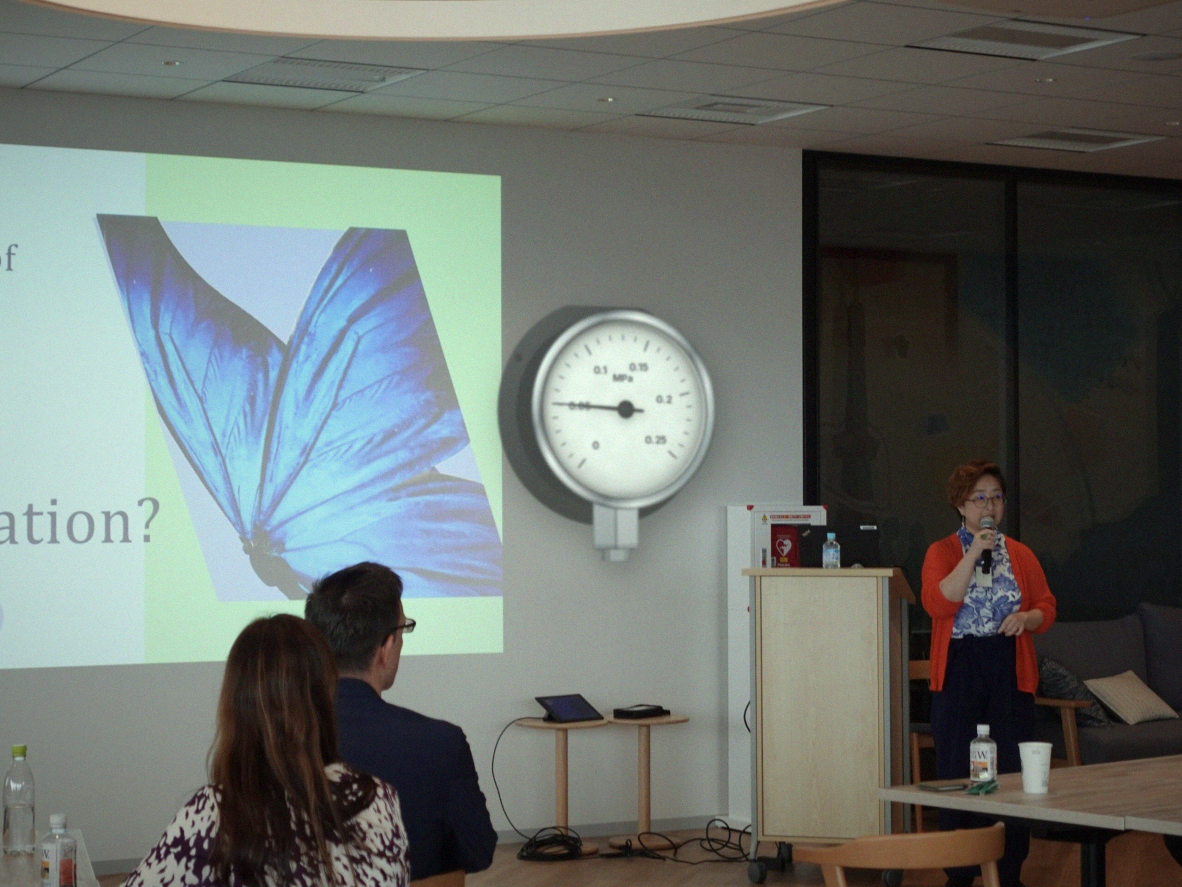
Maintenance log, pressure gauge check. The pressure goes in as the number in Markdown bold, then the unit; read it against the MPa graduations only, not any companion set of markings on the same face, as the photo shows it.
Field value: **0.05** MPa
